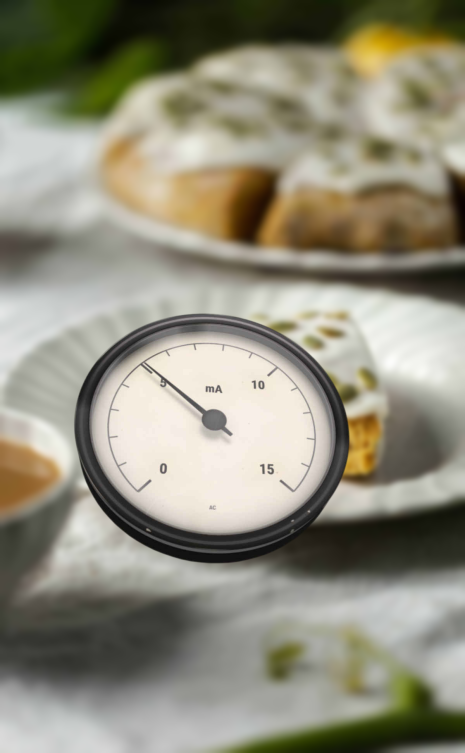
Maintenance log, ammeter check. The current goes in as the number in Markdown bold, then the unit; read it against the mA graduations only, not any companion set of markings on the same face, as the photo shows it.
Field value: **5** mA
